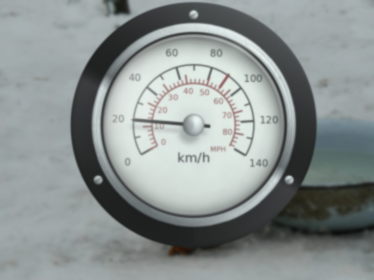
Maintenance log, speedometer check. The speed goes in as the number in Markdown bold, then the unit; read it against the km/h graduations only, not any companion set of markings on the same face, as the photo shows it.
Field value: **20** km/h
